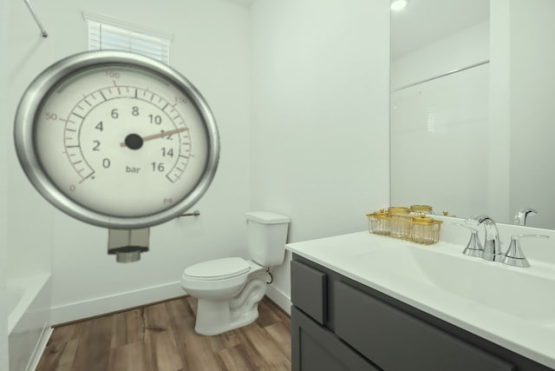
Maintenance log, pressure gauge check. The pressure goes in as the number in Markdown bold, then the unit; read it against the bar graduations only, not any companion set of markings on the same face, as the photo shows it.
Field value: **12** bar
